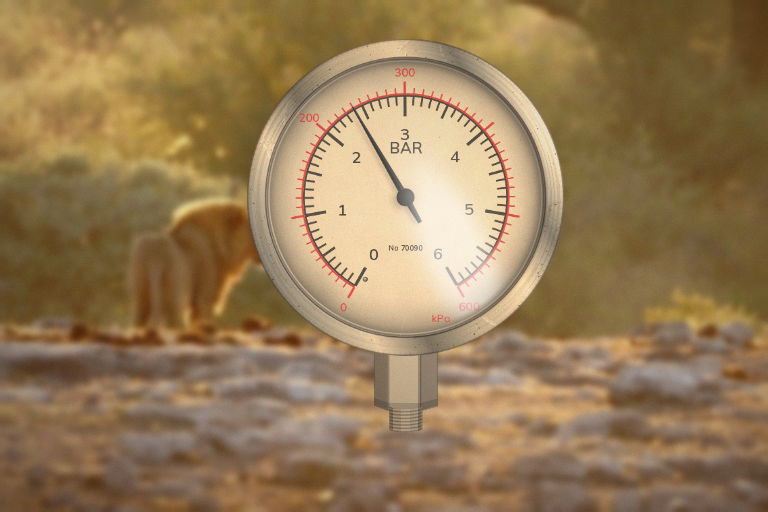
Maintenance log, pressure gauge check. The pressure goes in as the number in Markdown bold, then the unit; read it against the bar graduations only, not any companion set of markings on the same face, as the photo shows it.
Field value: **2.4** bar
